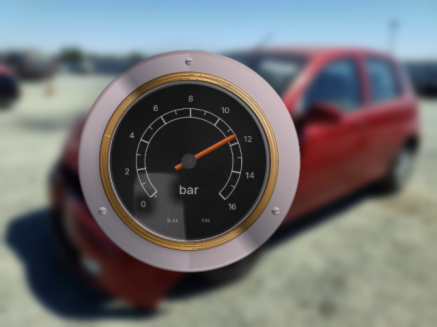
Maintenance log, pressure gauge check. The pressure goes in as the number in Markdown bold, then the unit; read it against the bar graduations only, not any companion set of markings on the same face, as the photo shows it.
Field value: **11.5** bar
